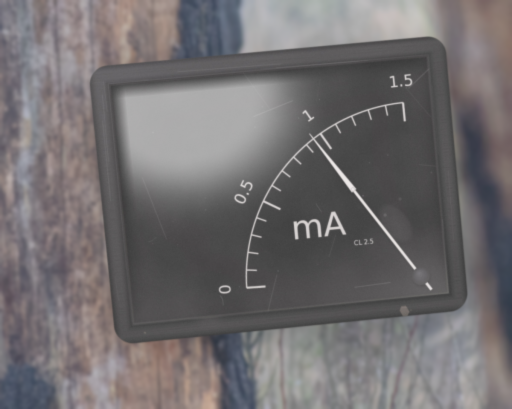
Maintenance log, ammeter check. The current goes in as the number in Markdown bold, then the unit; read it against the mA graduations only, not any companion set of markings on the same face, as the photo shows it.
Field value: **0.95** mA
